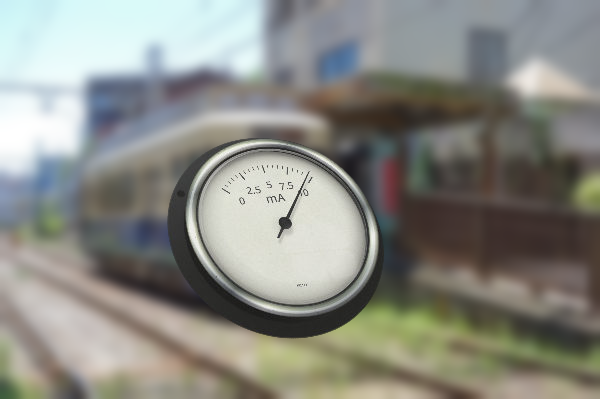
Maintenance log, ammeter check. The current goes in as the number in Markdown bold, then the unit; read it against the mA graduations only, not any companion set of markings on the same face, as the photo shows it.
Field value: **9.5** mA
